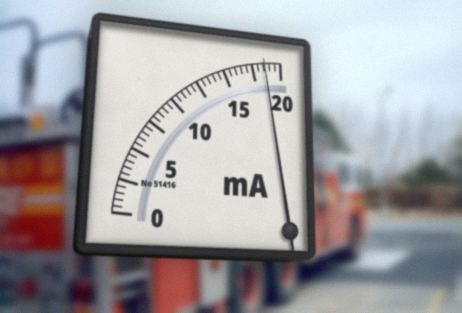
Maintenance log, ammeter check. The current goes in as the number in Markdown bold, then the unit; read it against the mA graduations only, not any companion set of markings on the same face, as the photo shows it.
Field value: **18.5** mA
